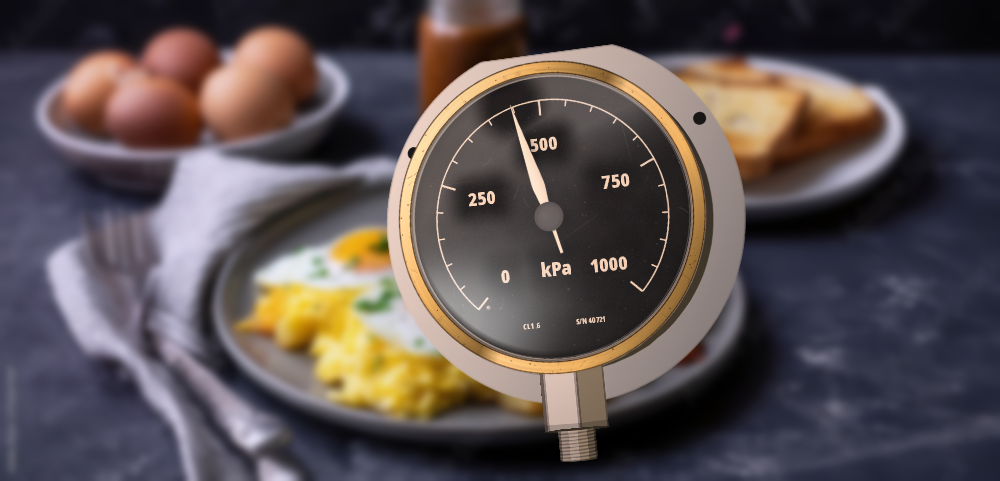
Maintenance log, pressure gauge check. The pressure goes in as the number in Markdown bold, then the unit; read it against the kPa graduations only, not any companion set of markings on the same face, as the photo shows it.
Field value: **450** kPa
